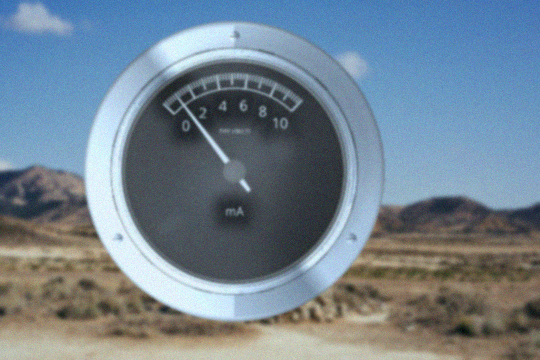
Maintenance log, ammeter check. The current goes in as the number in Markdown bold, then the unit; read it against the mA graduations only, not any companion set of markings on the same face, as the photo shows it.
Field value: **1** mA
